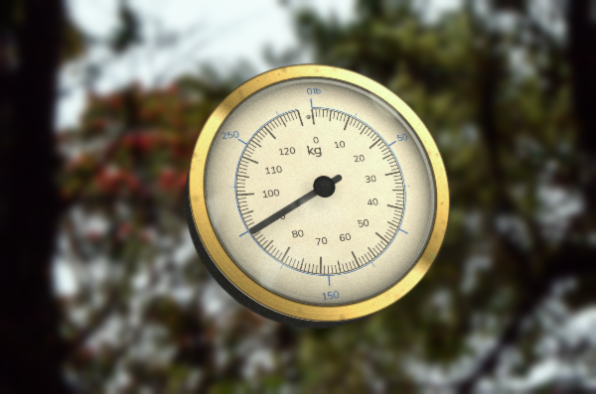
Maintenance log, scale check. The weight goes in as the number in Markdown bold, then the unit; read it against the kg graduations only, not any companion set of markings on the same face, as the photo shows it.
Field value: **90** kg
